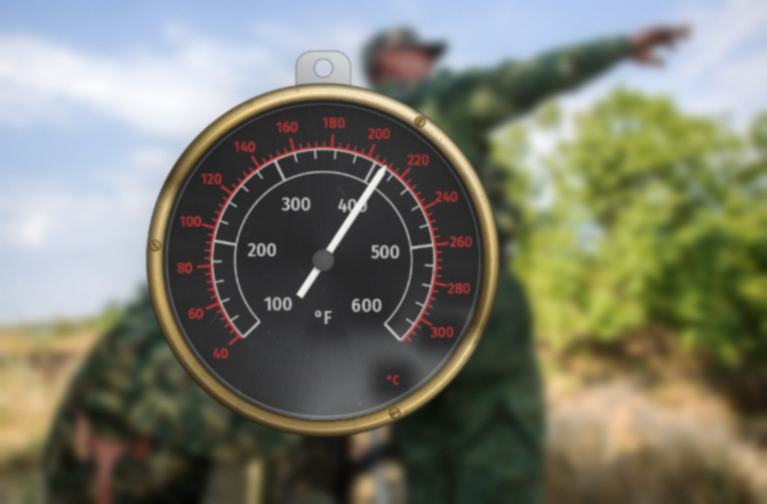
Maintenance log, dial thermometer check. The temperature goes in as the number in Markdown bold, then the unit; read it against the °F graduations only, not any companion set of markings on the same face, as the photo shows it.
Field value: **410** °F
